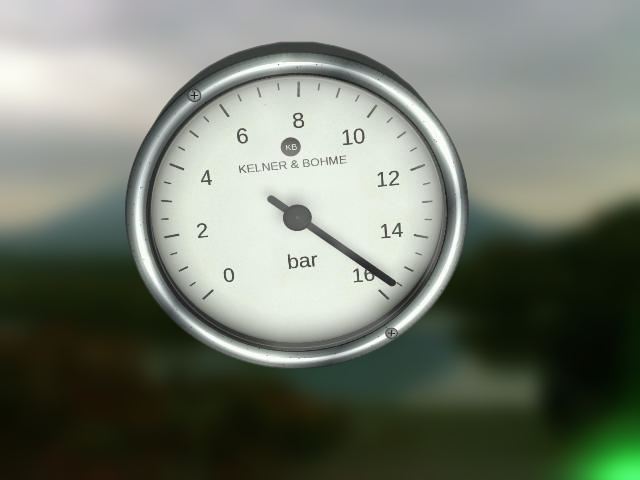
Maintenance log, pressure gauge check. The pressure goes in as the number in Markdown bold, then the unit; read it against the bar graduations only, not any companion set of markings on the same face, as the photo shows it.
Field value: **15.5** bar
